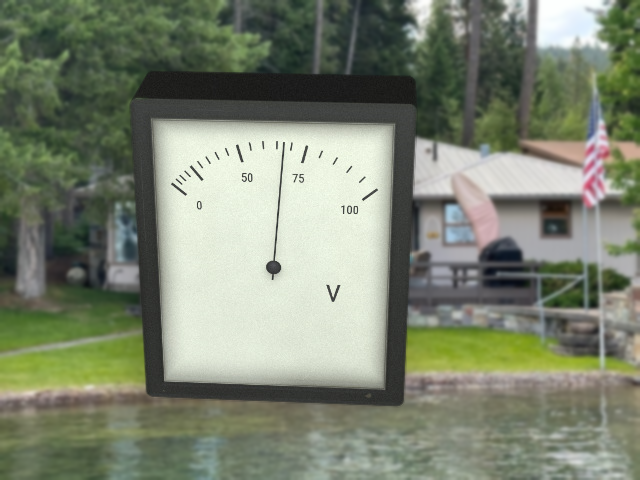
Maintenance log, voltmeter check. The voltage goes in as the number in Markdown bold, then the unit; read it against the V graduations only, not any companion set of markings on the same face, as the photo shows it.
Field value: **67.5** V
